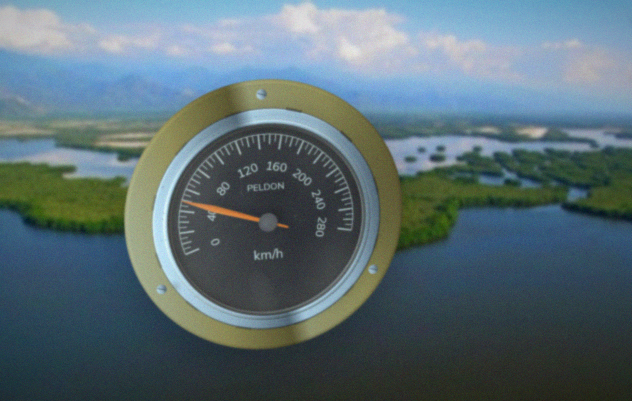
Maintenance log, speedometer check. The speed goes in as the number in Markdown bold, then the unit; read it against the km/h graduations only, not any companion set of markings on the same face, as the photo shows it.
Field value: **50** km/h
